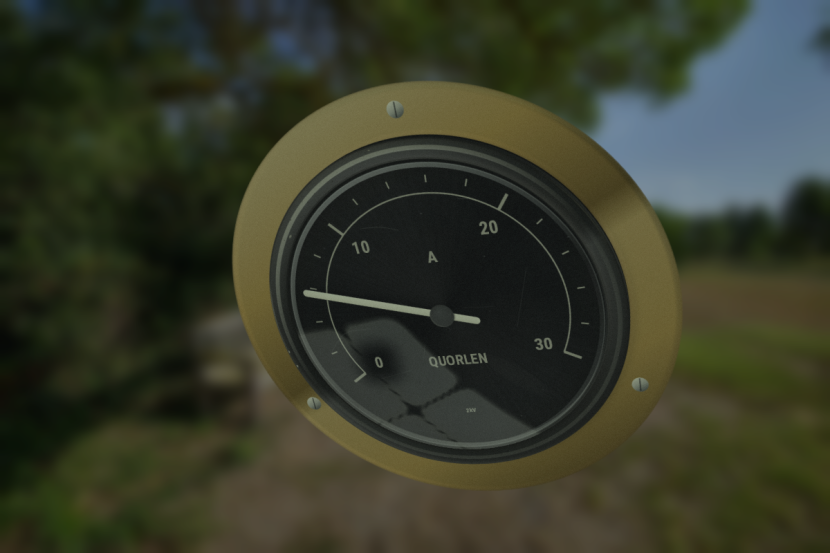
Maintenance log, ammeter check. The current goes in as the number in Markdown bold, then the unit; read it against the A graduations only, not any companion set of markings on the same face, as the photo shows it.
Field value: **6** A
